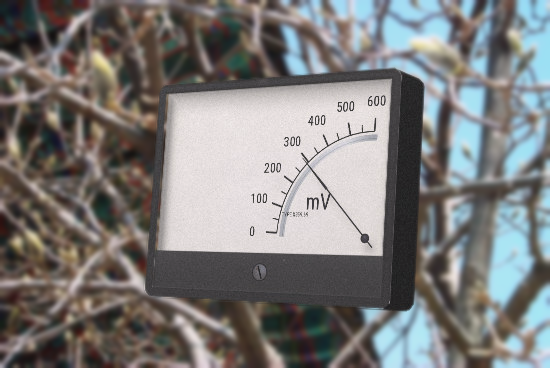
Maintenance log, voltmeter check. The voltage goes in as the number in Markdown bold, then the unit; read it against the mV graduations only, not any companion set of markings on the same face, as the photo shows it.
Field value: **300** mV
